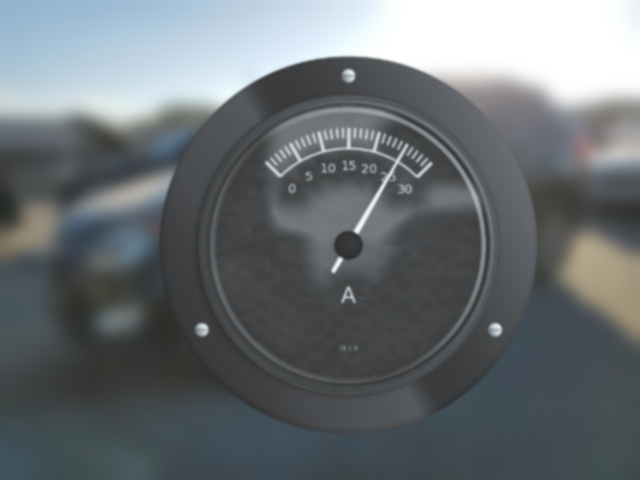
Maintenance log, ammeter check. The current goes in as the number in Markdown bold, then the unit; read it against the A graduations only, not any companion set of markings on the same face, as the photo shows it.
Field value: **25** A
